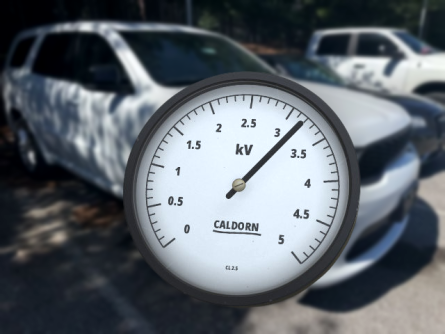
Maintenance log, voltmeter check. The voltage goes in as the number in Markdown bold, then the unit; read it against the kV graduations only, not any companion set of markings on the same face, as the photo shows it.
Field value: **3.2** kV
